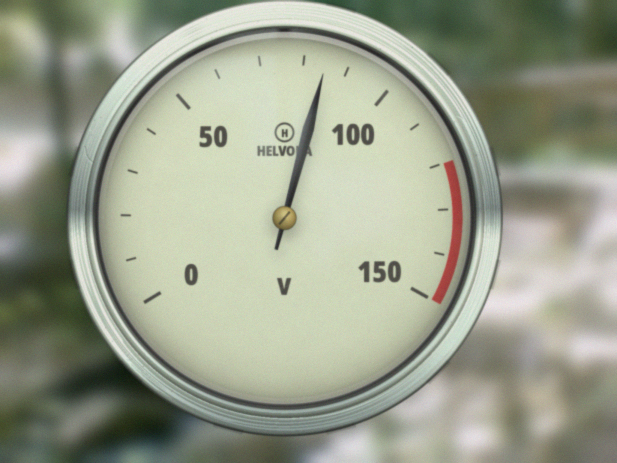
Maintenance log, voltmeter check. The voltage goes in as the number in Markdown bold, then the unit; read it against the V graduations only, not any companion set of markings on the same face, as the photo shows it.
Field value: **85** V
